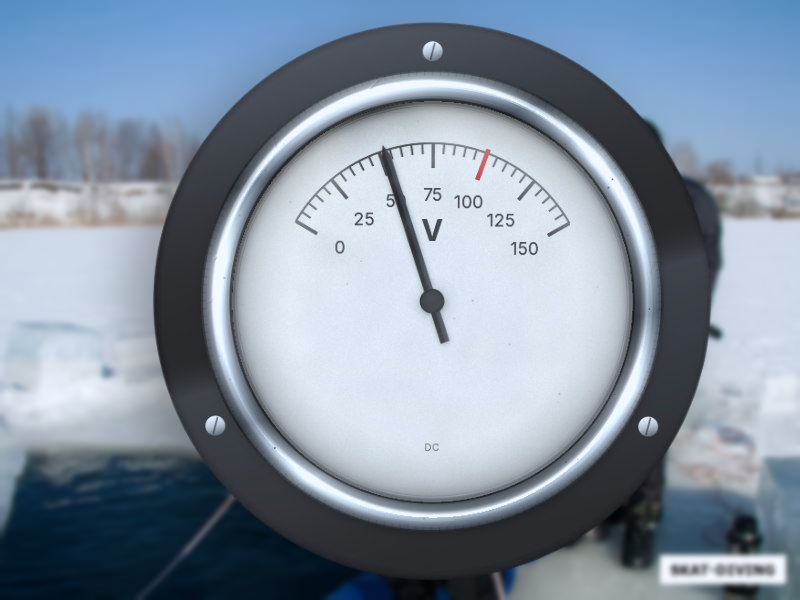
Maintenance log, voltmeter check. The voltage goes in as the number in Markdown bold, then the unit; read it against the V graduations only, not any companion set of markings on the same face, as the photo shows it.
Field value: **52.5** V
